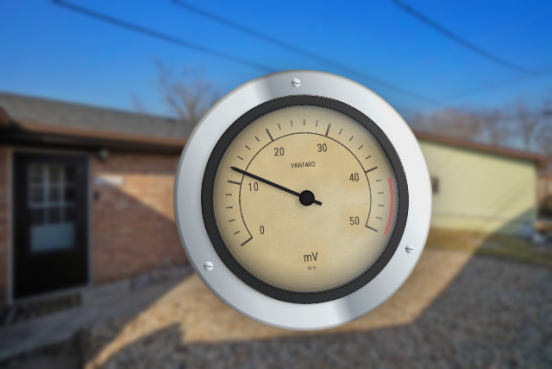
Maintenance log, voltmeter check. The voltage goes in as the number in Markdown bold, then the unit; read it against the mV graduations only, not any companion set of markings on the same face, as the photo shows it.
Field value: **12** mV
